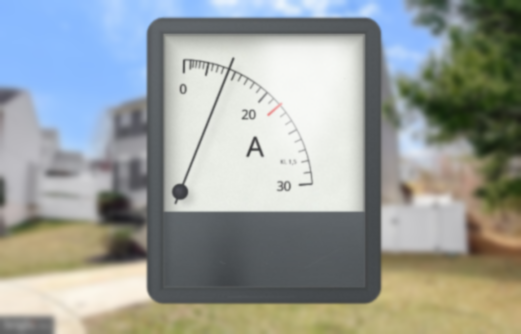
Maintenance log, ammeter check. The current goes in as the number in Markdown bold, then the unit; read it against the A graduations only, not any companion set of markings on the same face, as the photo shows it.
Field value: **14** A
